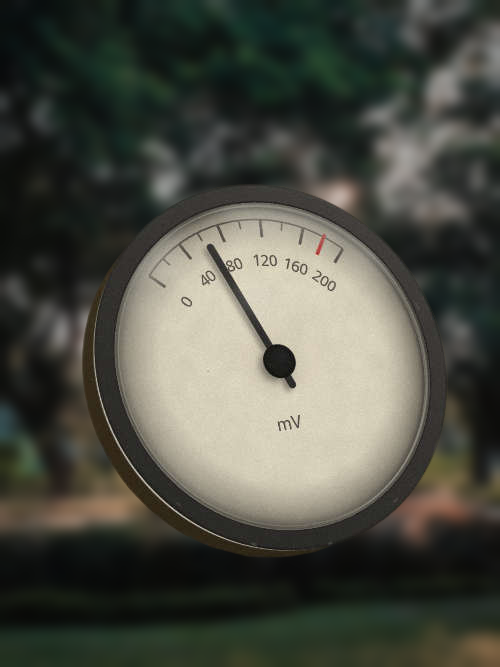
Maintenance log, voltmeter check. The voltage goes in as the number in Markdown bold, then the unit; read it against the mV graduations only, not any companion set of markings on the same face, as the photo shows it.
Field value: **60** mV
